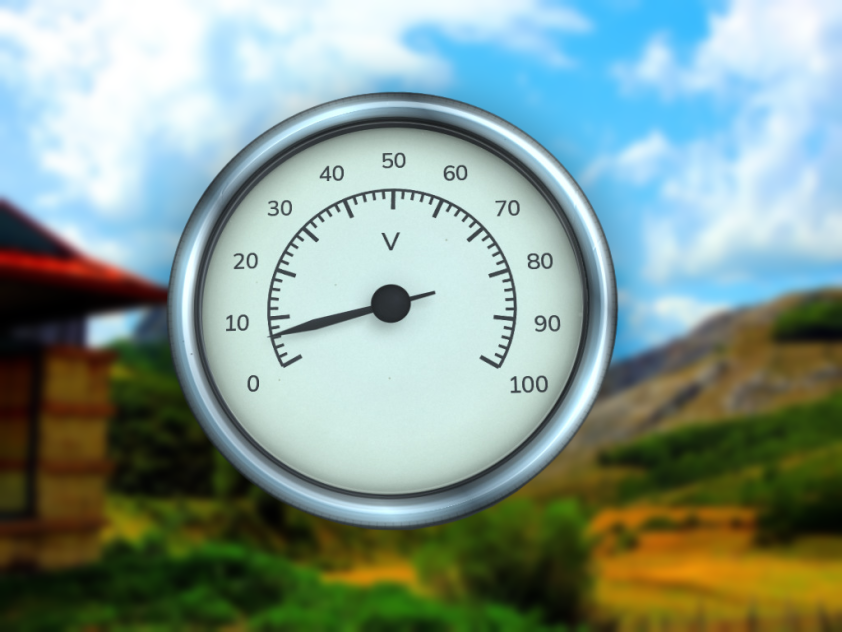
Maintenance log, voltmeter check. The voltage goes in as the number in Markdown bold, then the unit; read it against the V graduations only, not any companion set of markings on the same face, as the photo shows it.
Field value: **6** V
